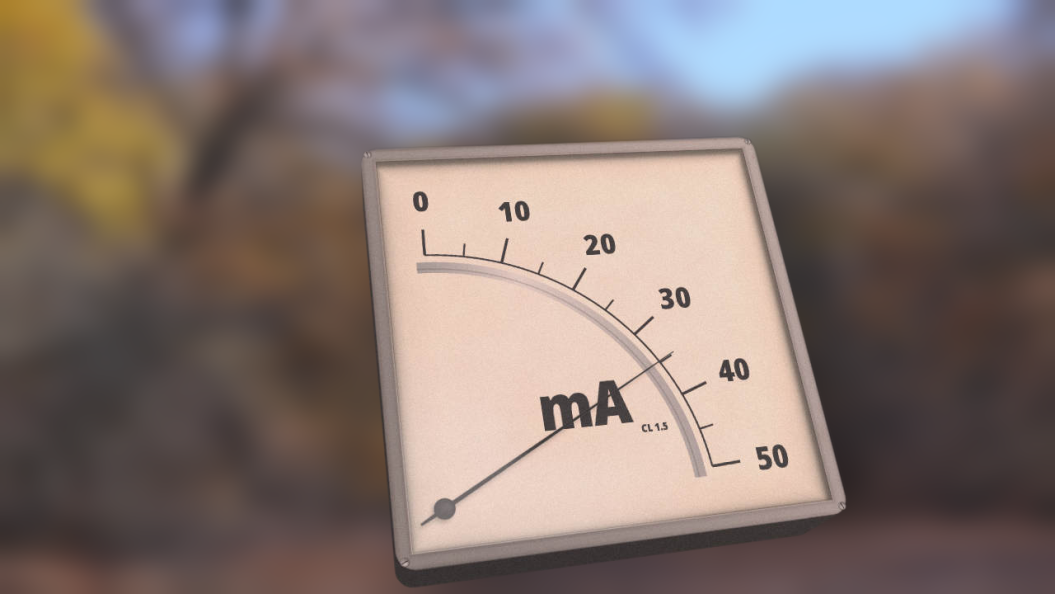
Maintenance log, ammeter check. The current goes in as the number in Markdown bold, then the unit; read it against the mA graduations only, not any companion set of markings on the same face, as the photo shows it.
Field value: **35** mA
